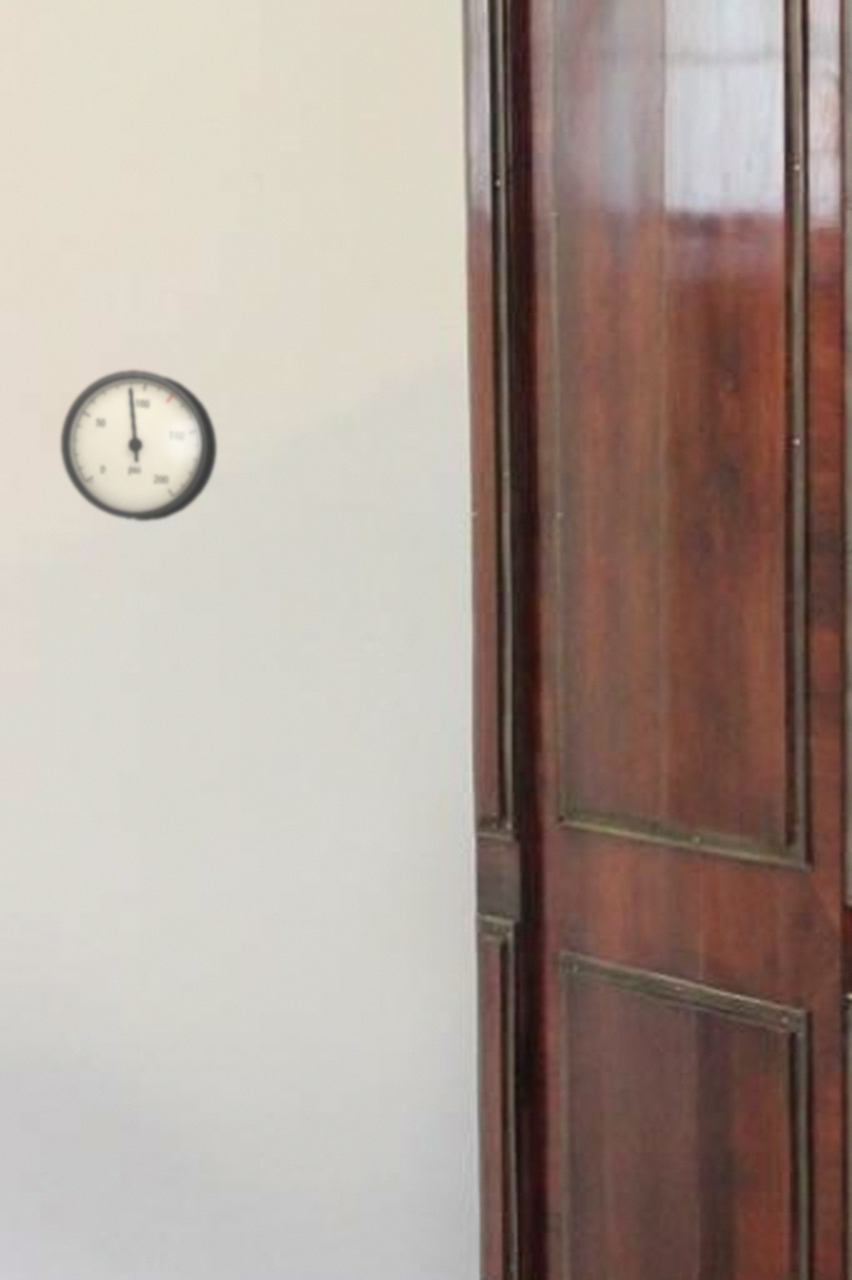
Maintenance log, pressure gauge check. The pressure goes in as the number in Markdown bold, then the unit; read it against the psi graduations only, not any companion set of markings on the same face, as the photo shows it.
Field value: **90** psi
